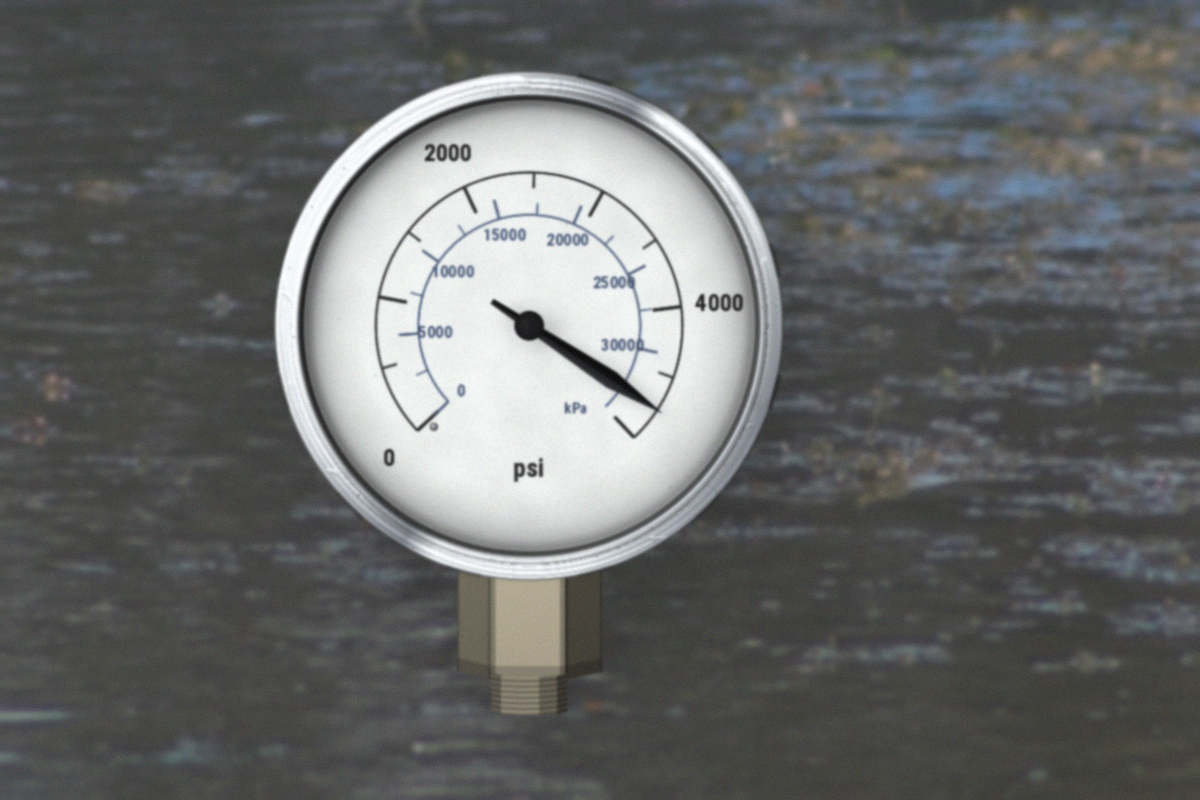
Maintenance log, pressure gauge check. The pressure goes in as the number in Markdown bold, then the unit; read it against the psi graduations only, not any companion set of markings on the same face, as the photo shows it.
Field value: **4750** psi
